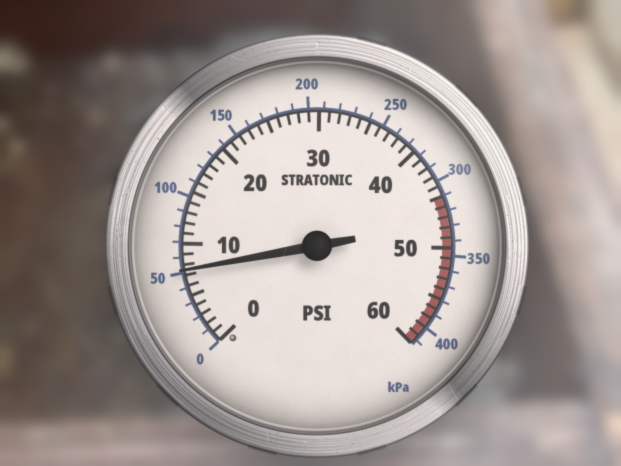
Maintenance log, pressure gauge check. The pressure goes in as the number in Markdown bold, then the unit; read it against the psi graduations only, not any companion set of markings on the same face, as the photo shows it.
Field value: **7.5** psi
